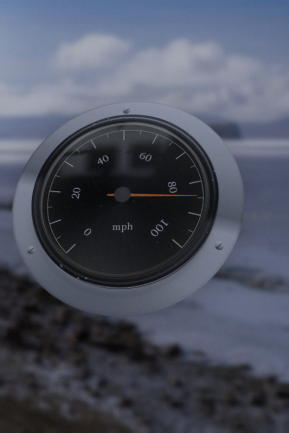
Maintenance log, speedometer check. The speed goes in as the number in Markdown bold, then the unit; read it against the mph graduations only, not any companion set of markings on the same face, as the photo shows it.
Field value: **85** mph
